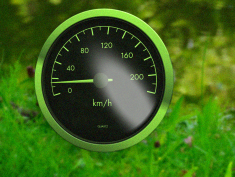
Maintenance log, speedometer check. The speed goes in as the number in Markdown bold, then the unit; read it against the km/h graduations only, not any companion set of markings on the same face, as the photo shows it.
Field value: **15** km/h
